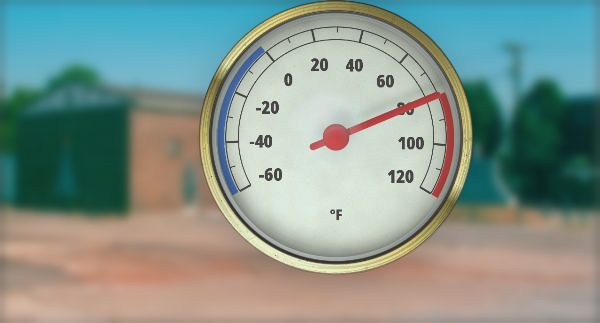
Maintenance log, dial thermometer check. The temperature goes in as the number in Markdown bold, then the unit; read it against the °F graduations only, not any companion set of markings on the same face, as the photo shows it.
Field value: **80** °F
